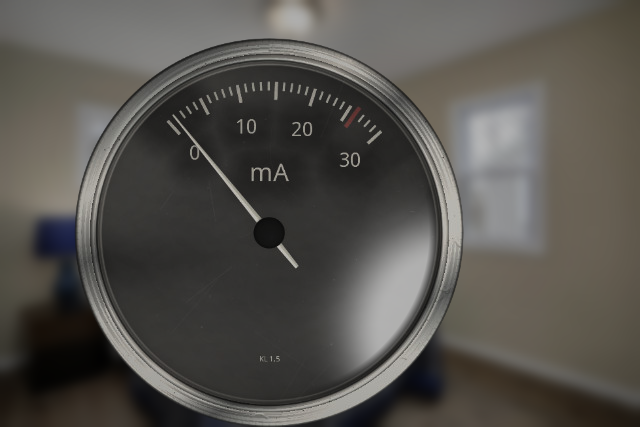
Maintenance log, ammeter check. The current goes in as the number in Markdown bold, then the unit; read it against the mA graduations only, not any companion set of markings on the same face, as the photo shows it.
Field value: **1** mA
